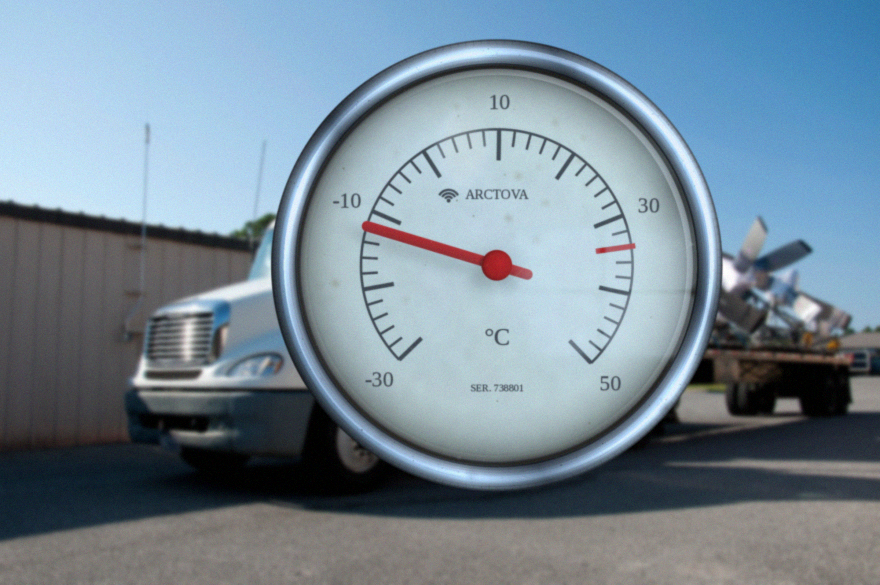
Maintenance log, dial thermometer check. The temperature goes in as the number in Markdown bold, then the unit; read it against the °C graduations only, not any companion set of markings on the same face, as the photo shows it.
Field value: **-12** °C
